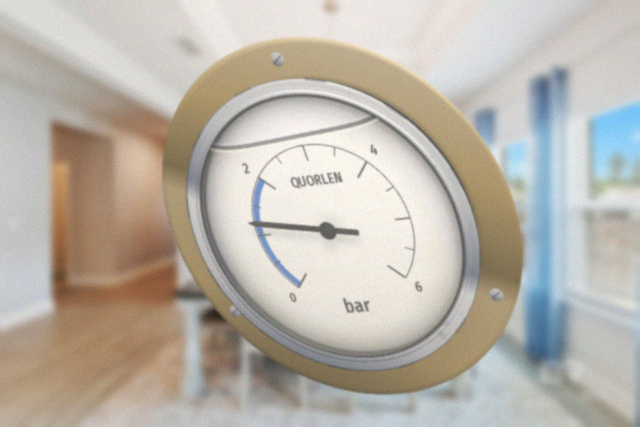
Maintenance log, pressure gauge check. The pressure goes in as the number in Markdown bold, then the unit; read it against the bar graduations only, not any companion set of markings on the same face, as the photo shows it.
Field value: **1.25** bar
